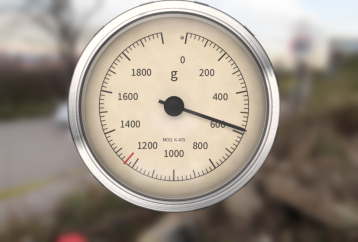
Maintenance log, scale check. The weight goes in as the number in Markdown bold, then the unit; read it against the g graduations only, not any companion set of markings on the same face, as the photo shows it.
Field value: **580** g
